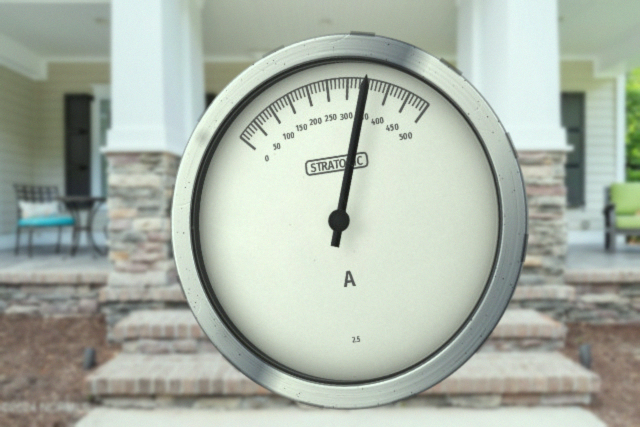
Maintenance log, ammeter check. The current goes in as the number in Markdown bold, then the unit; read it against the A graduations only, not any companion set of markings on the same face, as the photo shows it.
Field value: **350** A
